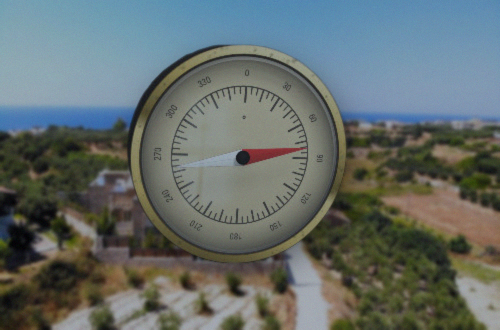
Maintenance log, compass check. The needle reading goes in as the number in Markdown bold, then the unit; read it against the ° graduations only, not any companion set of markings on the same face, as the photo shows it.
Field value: **80** °
